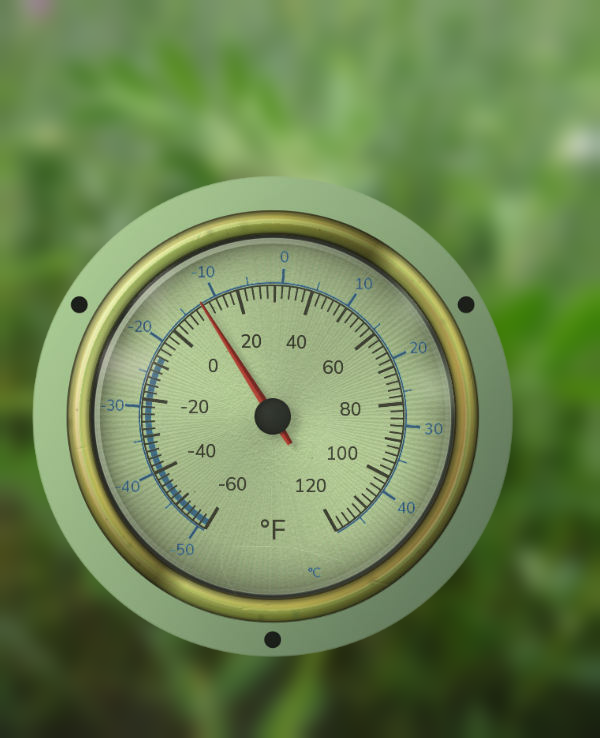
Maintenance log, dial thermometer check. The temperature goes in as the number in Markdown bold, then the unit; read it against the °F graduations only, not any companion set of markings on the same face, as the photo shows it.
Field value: **10** °F
